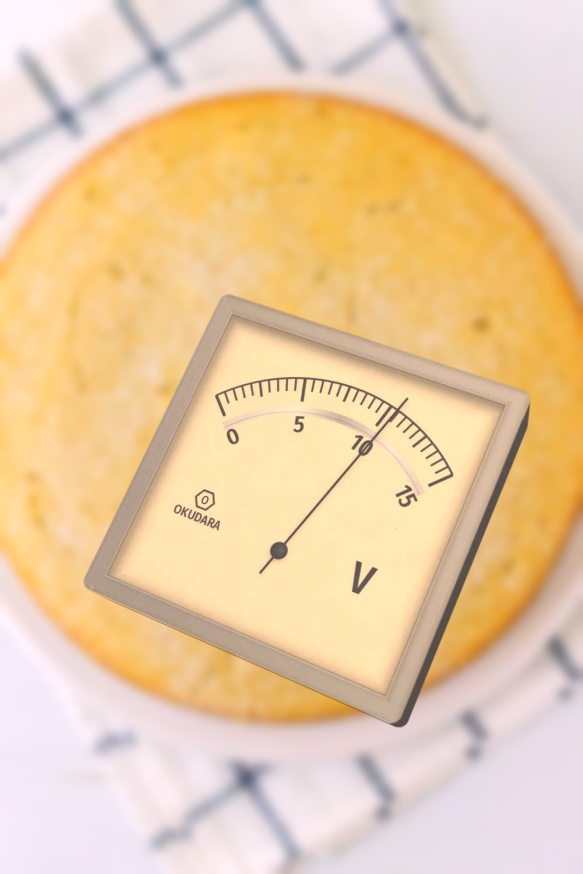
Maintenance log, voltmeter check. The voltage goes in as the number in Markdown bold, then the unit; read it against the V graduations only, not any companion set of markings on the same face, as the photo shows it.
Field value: **10.5** V
